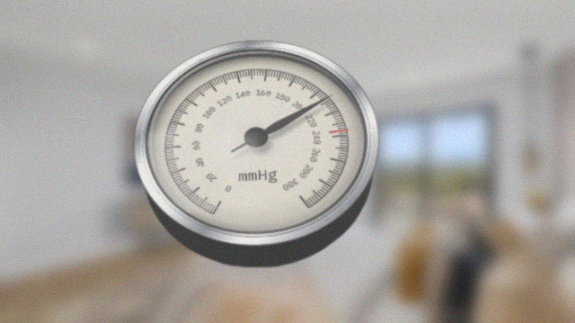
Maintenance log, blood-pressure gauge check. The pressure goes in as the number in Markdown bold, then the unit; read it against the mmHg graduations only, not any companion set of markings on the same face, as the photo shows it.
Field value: **210** mmHg
